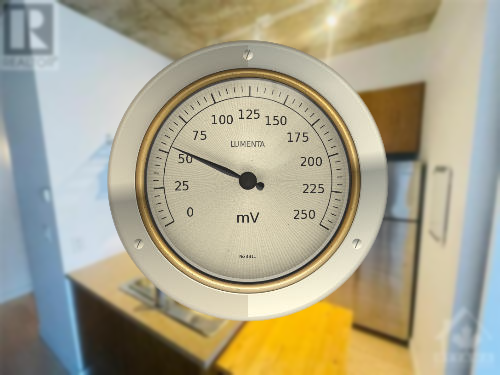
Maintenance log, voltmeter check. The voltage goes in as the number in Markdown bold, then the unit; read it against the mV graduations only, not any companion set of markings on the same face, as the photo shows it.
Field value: **55** mV
